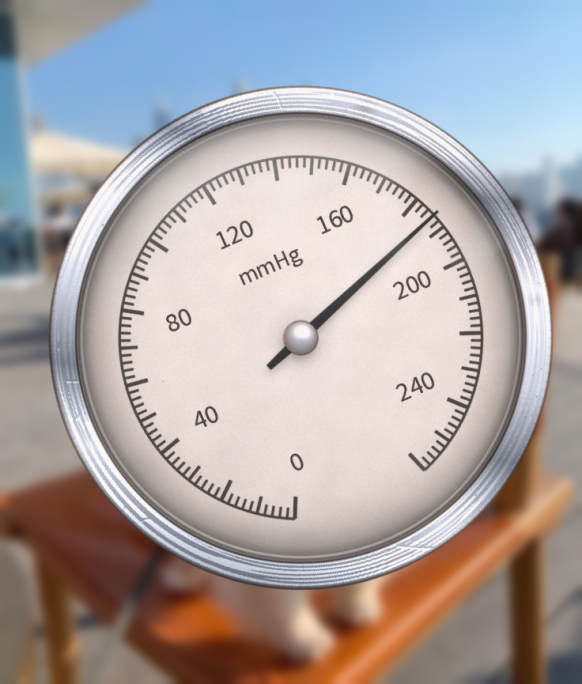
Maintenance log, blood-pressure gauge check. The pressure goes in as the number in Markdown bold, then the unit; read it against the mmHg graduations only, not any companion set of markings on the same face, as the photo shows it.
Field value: **186** mmHg
